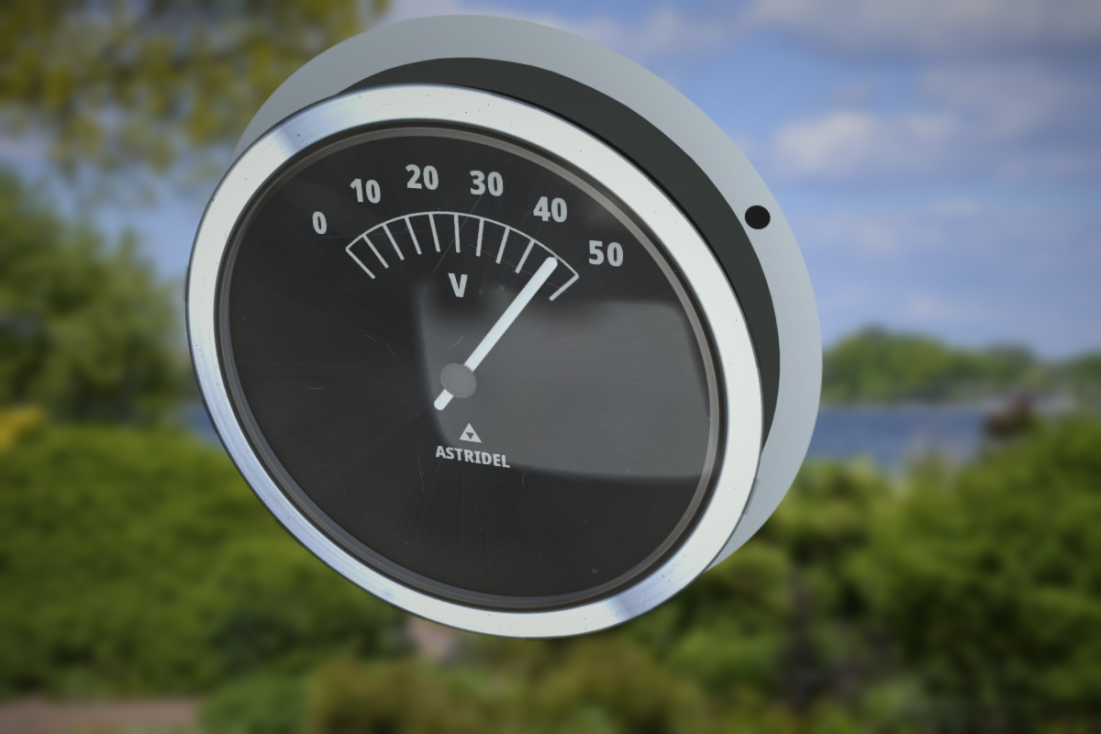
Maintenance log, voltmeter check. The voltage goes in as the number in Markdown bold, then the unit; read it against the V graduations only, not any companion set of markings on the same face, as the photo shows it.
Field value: **45** V
